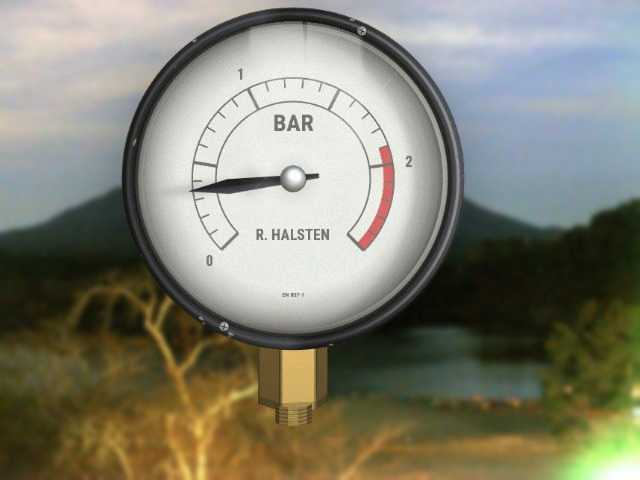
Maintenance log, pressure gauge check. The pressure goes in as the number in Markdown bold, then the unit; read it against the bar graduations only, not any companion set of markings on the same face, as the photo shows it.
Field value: **0.35** bar
